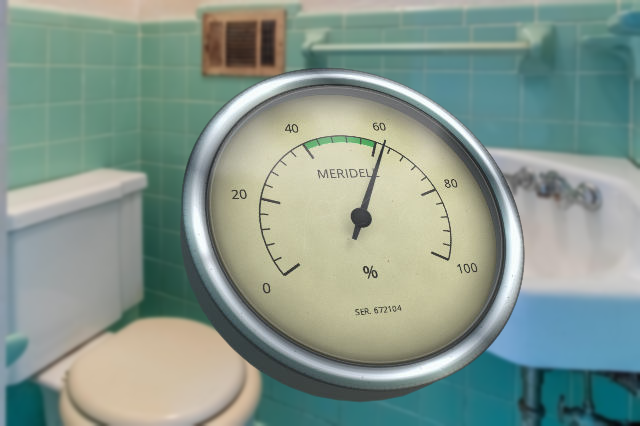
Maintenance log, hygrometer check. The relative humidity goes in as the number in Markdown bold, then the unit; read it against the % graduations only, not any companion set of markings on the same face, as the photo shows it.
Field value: **62** %
